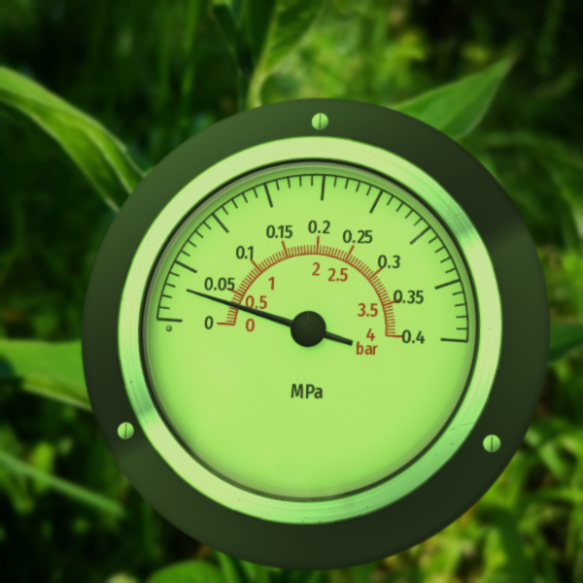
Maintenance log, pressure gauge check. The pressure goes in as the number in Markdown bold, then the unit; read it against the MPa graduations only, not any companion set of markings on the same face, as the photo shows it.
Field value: **0.03** MPa
